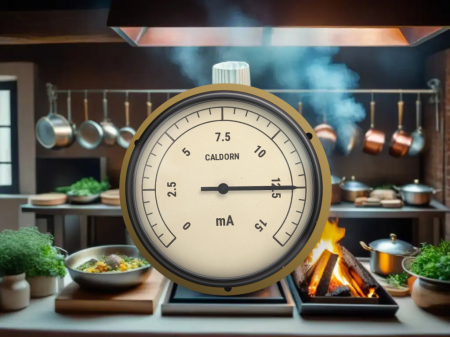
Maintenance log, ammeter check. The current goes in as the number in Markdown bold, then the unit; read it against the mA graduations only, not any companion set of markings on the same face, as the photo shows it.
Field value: **12.5** mA
